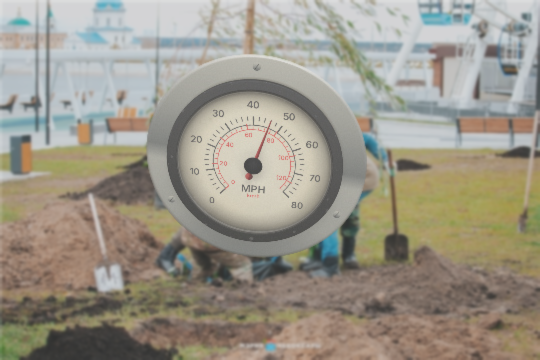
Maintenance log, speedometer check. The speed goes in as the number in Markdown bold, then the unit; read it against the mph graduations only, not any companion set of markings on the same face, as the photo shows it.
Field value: **46** mph
